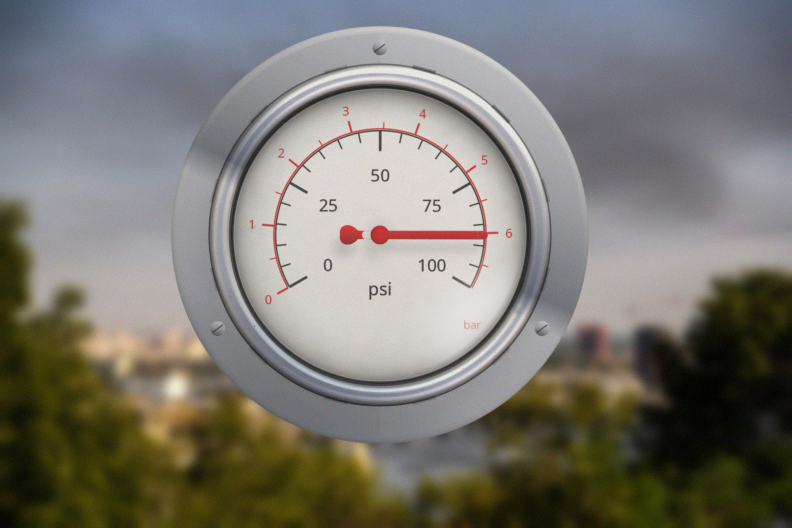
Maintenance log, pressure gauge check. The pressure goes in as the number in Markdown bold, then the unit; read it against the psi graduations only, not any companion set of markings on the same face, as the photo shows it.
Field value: **87.5** psi
